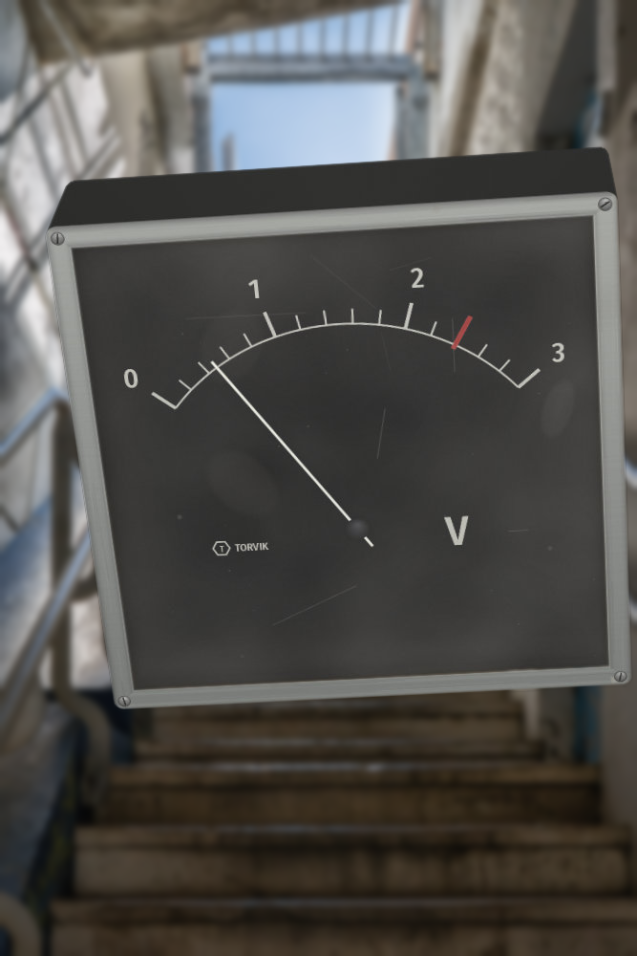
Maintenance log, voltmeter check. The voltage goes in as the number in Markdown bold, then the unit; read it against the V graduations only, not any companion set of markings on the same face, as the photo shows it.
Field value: **0.5** V
